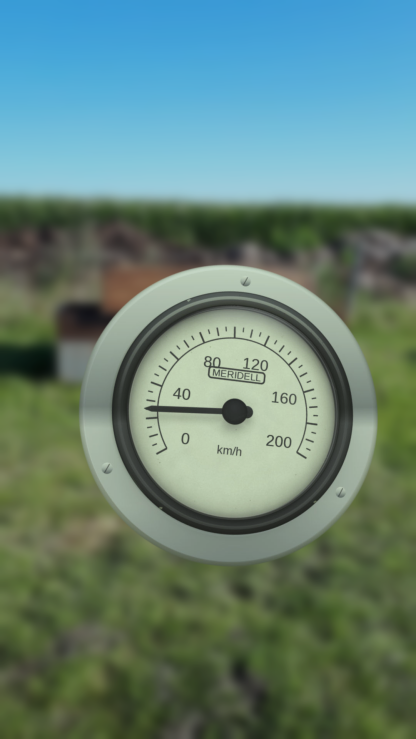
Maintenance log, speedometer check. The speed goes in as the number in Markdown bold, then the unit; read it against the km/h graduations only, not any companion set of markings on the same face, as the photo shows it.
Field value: **25** km/h
